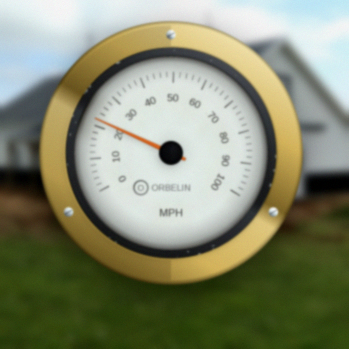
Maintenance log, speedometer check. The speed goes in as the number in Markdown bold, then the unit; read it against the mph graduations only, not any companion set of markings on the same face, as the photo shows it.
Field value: **22** mph
